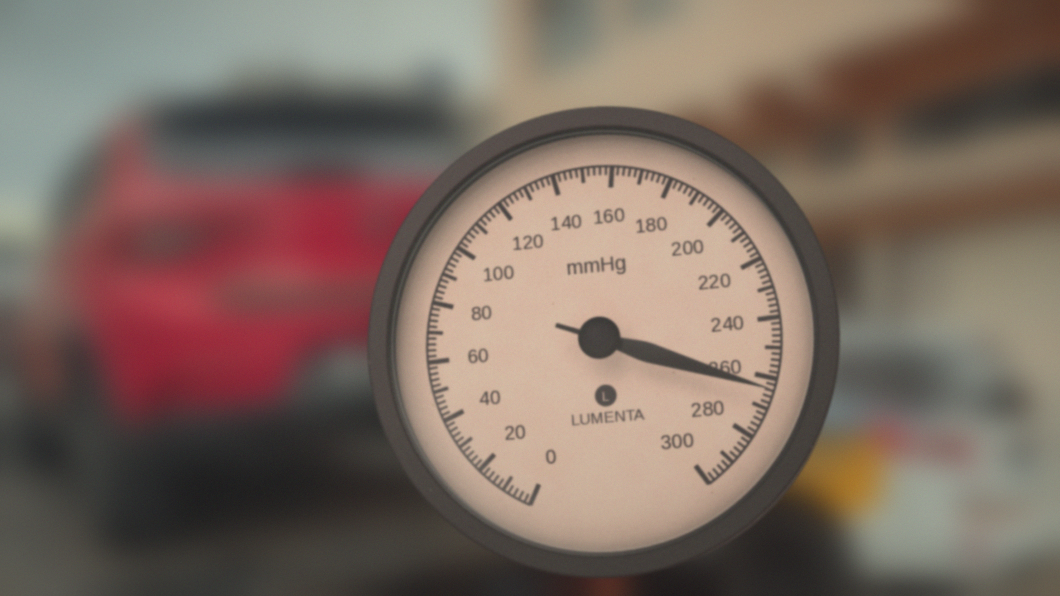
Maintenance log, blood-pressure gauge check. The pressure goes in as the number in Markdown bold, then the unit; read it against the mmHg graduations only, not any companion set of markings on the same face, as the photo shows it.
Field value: **264** mmHg
